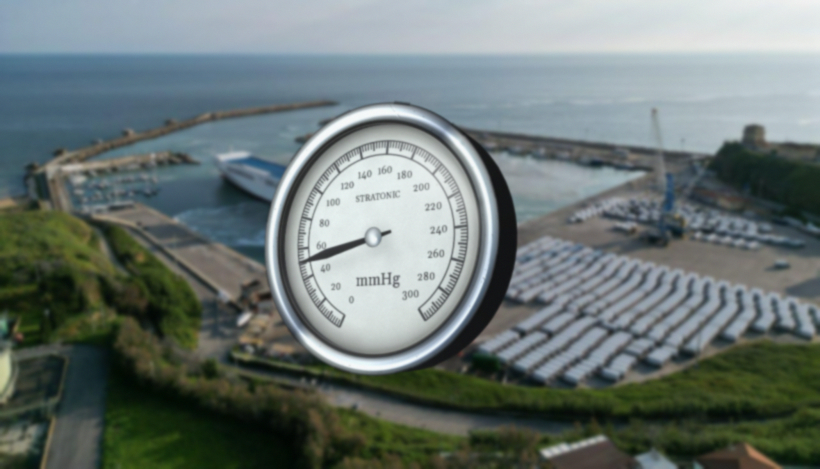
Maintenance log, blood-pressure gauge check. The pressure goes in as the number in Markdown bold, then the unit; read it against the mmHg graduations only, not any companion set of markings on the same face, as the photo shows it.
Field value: **50** mmHg
